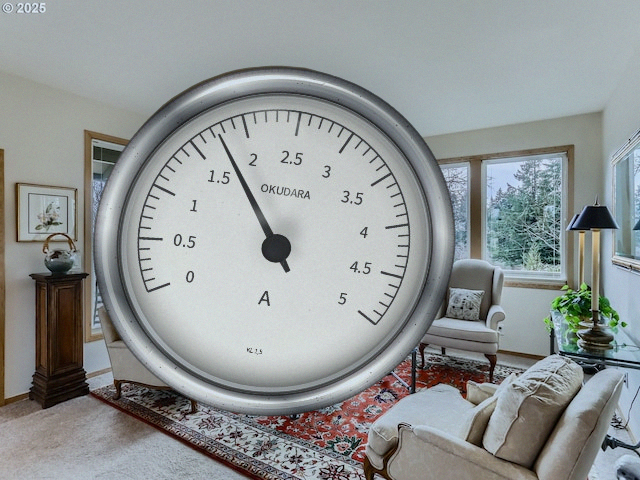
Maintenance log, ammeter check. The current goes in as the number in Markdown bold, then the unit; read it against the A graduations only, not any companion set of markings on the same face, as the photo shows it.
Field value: **1.75** A
